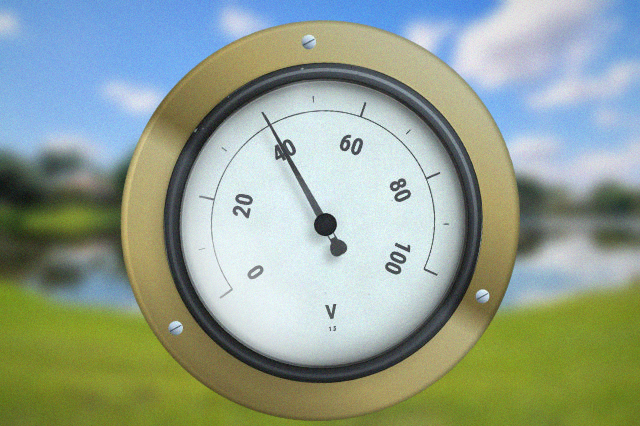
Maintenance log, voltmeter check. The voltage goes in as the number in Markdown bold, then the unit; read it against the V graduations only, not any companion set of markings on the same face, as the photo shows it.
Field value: **40** V
